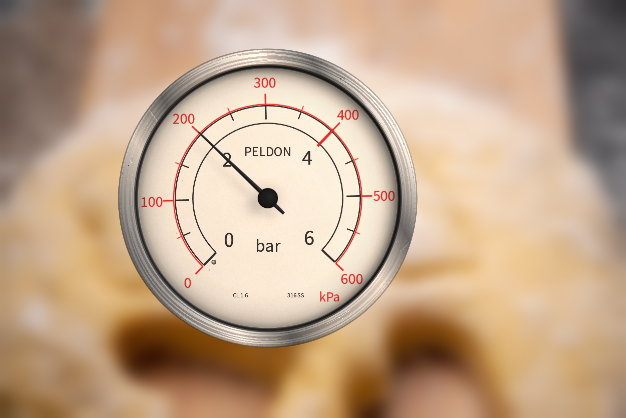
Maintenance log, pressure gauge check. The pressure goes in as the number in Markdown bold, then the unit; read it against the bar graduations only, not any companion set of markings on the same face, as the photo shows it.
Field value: **2** bar
